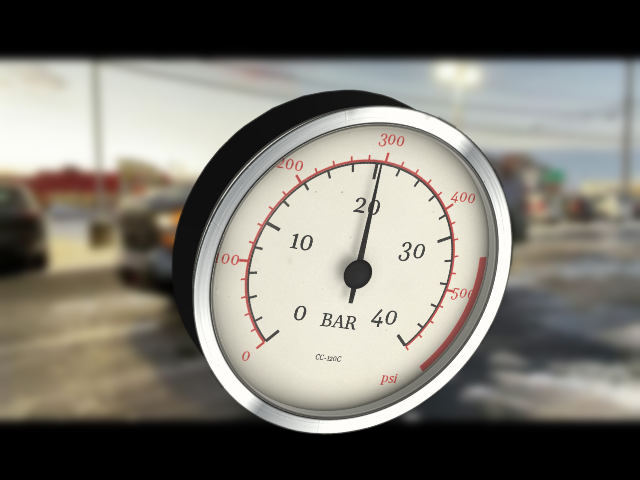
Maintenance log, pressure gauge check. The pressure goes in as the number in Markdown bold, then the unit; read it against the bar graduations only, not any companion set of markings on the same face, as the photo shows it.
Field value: **20** bar
